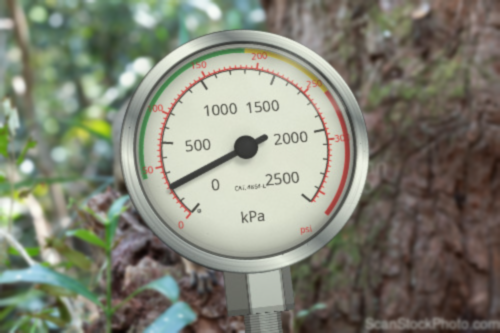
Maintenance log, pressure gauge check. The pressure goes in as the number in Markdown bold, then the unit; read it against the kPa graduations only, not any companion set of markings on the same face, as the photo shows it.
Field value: **200** kPa
